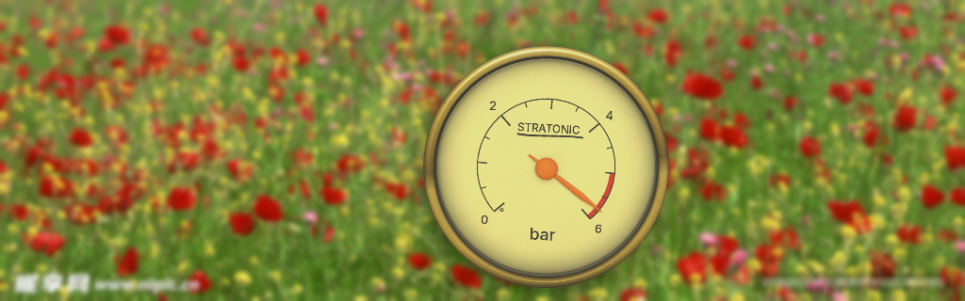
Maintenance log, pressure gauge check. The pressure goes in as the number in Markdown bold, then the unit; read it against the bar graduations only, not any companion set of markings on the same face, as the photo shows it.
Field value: **5.75** bar
